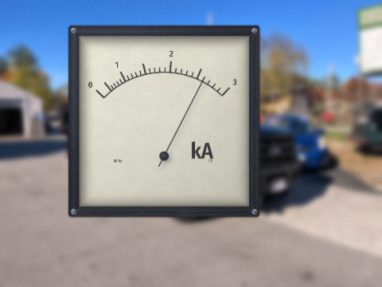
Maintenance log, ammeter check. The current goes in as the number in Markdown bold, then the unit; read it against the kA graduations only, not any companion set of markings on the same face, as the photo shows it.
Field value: **2.6** kA
